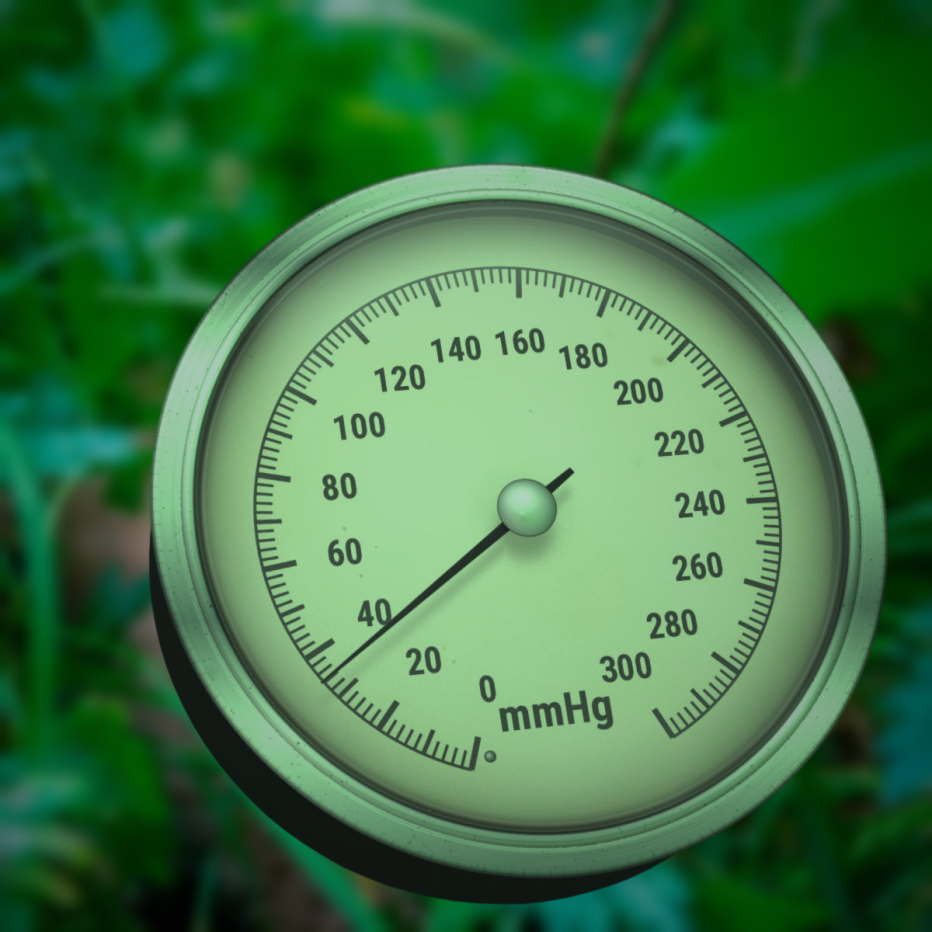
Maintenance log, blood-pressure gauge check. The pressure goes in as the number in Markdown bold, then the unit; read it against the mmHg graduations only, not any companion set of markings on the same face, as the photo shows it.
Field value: **34** mmHg
